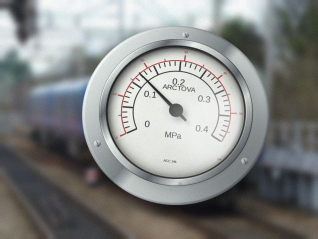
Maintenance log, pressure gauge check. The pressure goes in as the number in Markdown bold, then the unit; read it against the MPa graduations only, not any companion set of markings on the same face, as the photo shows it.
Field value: **0.12** MPa
